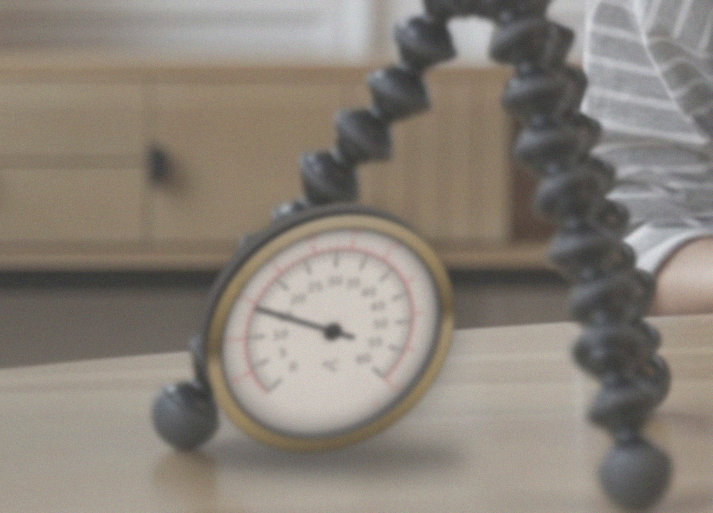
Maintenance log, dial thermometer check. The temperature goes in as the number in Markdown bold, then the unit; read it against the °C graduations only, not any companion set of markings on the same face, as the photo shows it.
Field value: **15** °C
